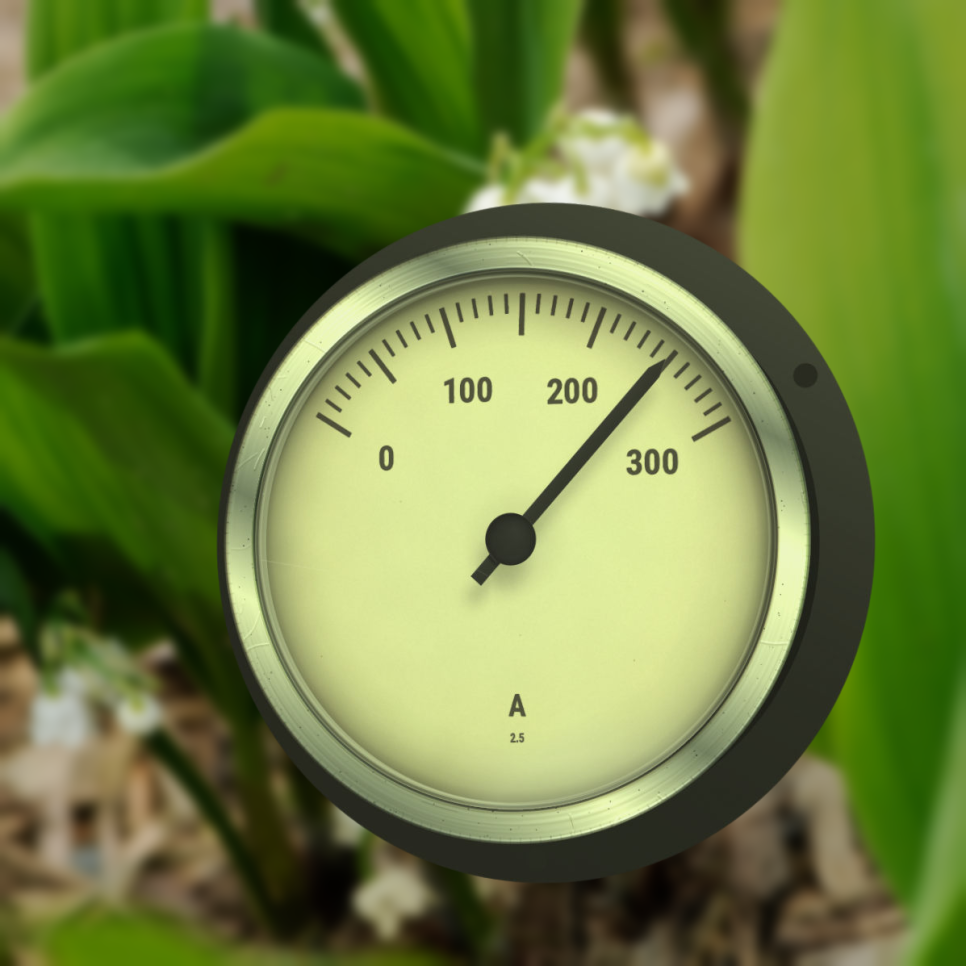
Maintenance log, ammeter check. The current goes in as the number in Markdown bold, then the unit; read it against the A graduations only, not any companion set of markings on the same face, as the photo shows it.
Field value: **250** A
